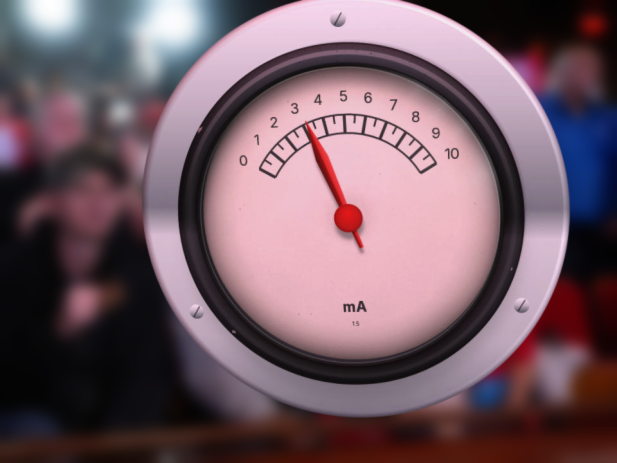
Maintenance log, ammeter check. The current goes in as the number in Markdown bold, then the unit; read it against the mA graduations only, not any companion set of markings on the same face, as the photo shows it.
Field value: **3.25** mA
